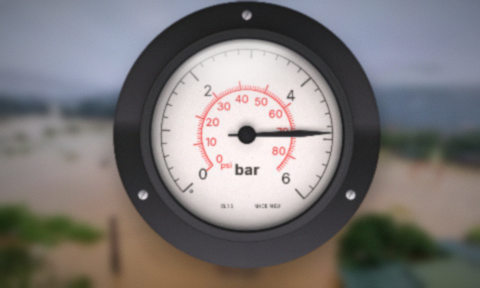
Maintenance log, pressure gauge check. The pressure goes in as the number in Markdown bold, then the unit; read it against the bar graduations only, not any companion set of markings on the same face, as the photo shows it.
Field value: **4.9** bar
